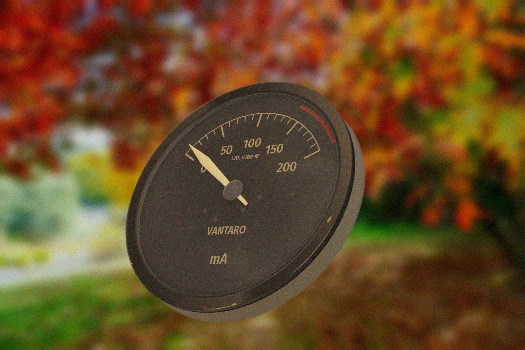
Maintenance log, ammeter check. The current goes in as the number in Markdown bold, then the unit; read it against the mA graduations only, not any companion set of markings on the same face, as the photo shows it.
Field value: **10** mA
